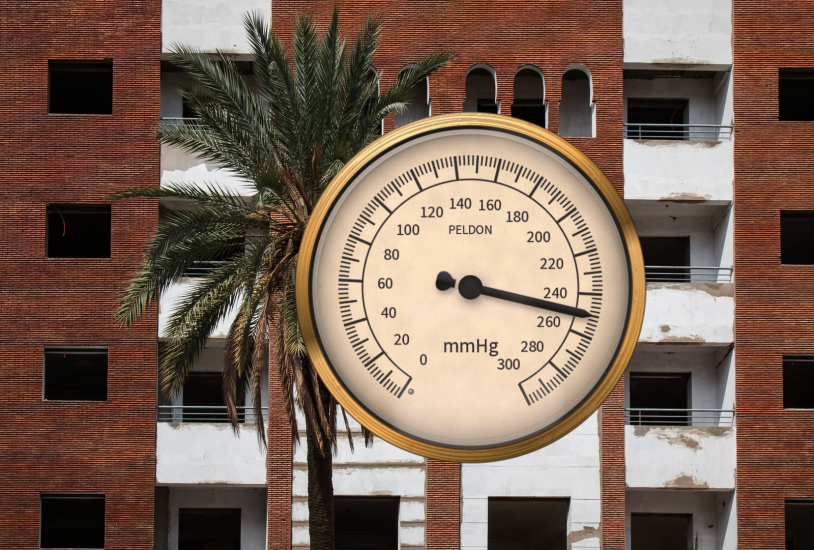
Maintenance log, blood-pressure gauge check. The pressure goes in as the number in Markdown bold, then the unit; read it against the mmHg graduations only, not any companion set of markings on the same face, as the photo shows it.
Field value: **250** mmHg
